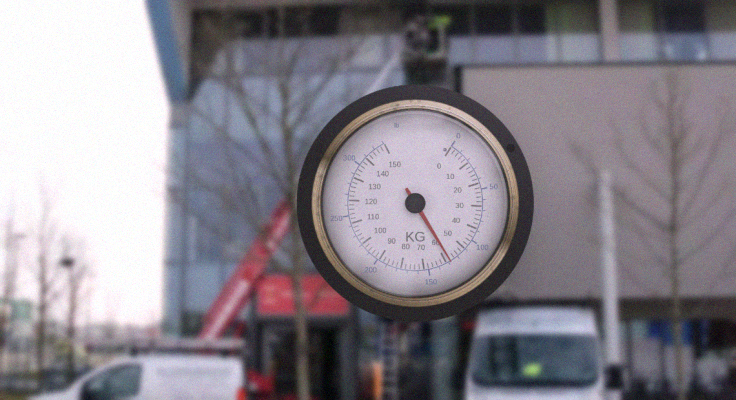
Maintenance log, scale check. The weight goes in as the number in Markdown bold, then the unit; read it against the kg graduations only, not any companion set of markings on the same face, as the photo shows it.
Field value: **58** kg
